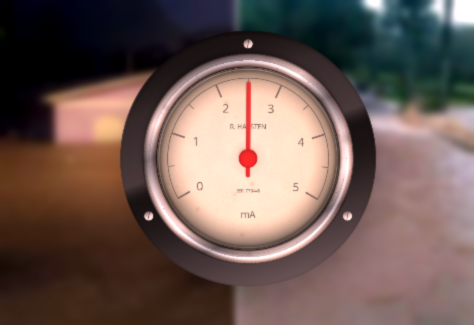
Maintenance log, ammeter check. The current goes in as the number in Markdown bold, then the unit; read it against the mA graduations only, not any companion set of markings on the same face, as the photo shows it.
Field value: **2.5** mA
